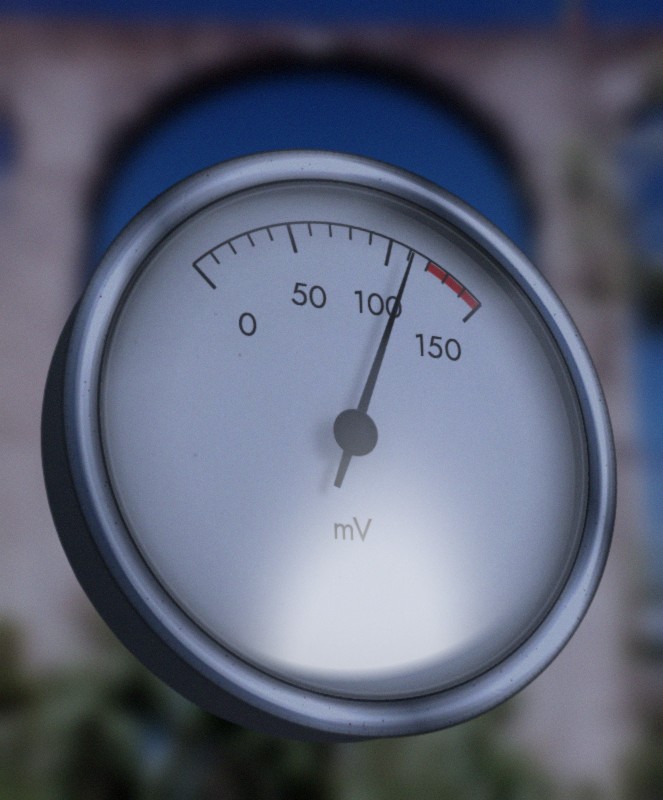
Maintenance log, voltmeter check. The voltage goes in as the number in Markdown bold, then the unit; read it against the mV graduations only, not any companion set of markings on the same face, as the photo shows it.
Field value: **110** mV
